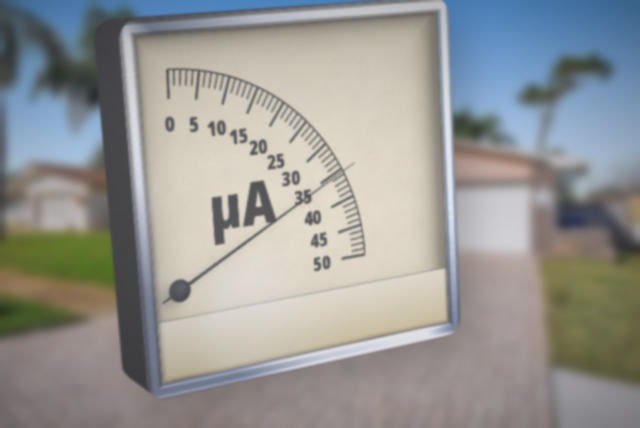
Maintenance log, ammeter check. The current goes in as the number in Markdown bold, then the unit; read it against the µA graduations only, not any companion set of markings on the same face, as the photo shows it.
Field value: **35** µA
